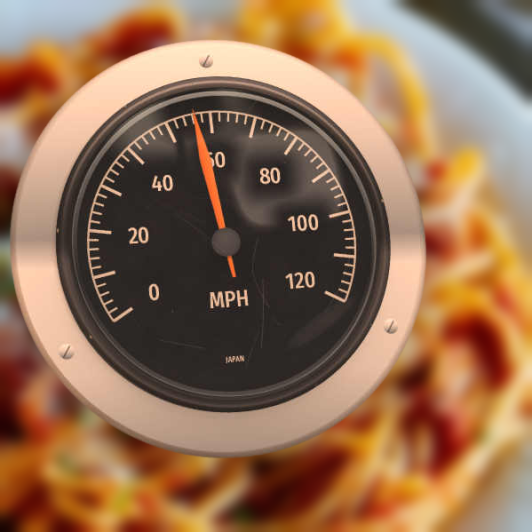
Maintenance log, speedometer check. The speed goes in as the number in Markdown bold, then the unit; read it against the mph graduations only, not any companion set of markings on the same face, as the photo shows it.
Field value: **56** mph
